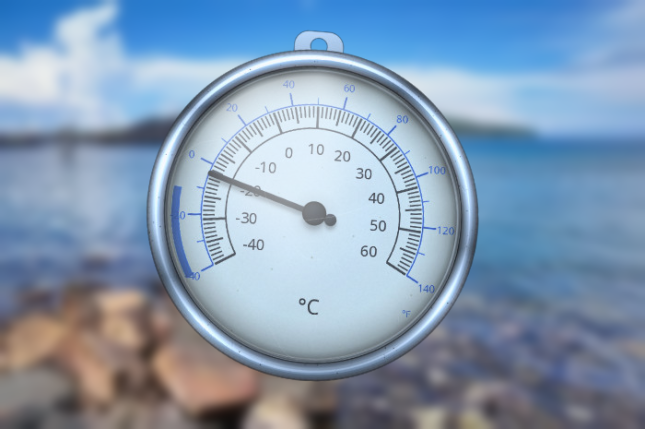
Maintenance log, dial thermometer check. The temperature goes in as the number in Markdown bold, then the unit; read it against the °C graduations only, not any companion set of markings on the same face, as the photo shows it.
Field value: **-20** °C
